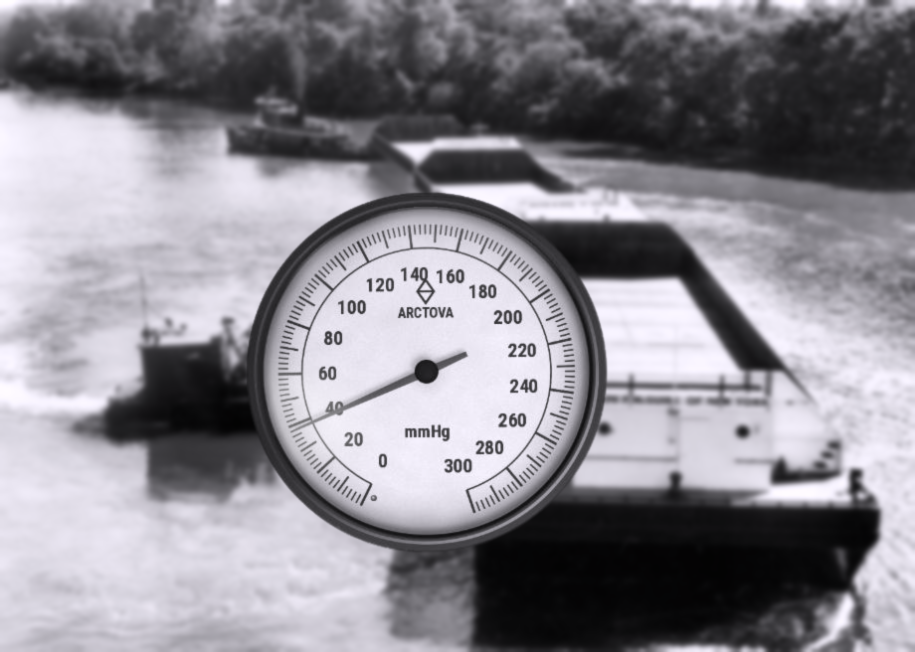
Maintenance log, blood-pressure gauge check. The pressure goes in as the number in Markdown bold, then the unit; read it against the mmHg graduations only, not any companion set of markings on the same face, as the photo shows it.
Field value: **38** mmHg
